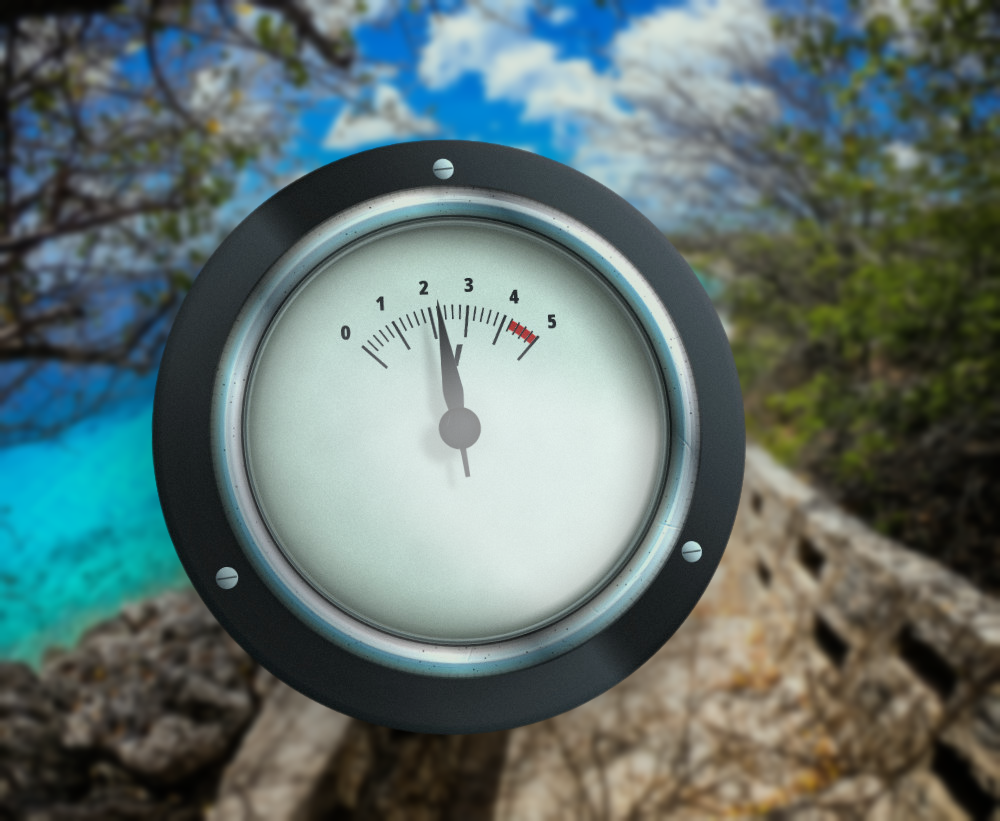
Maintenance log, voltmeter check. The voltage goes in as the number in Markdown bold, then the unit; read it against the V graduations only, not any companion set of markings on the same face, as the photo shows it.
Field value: **2.2** V
